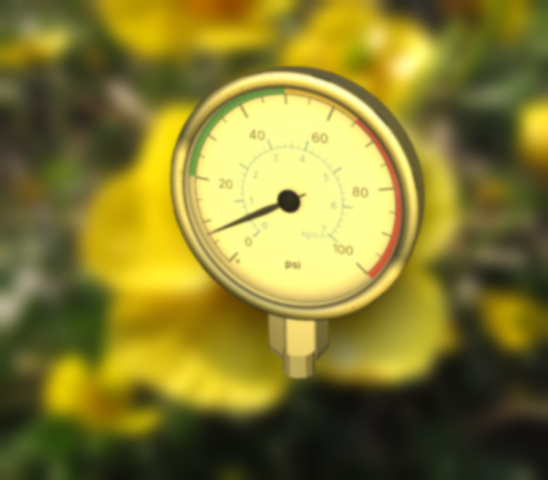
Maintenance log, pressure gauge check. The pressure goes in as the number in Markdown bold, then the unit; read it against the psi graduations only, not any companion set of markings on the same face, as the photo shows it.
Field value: **7.5** psi
